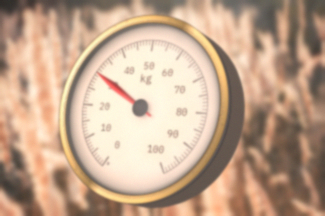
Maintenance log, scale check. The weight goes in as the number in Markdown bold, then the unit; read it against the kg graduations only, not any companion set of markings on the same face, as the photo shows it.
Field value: **30** kg
